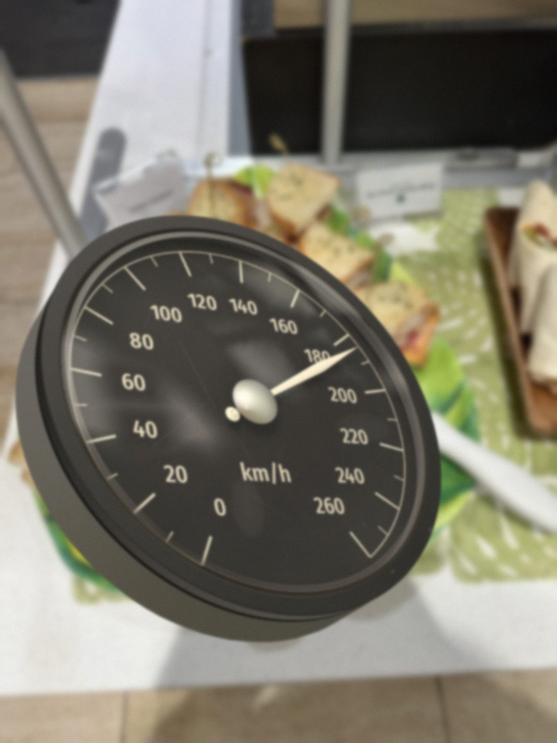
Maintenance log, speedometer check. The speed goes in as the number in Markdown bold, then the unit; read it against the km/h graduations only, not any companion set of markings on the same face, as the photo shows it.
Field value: **185** km/h
